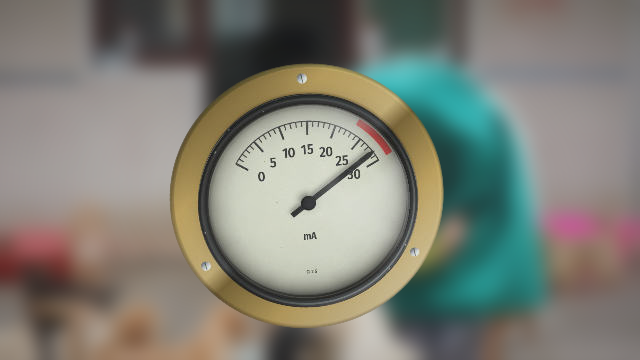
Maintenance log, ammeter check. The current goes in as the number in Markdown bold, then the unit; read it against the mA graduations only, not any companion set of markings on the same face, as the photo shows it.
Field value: **28** mA
